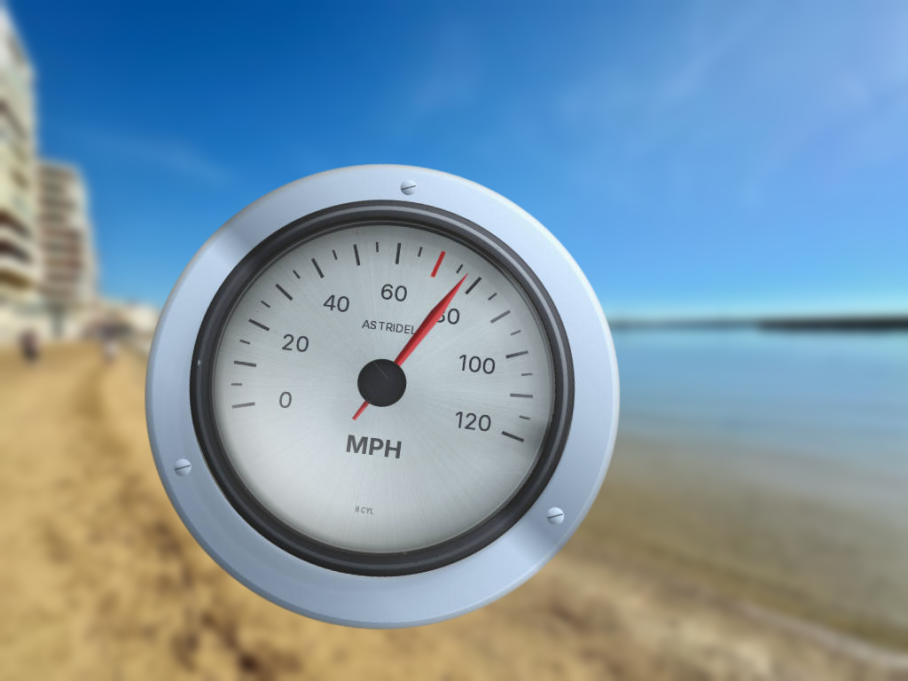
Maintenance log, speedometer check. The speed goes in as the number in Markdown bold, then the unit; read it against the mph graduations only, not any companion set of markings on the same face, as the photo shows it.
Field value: **77.5** mph
